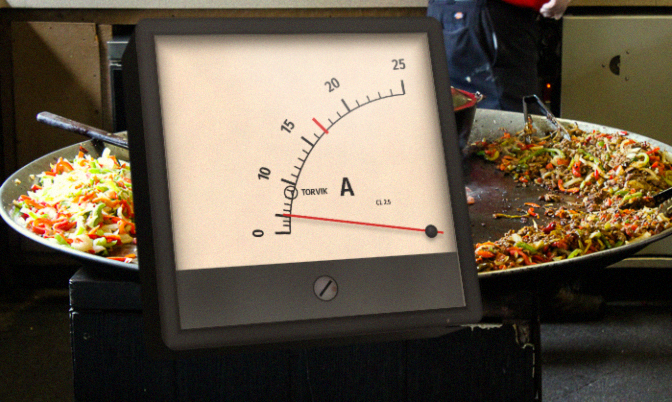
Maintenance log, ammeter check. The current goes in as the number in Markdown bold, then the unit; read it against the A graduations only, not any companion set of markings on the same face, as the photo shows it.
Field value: **5** A
